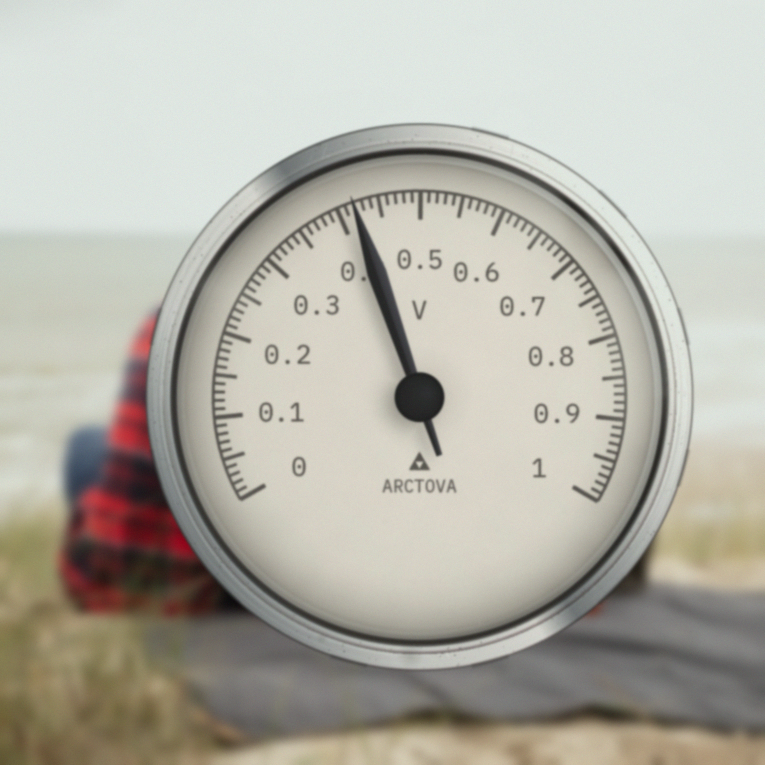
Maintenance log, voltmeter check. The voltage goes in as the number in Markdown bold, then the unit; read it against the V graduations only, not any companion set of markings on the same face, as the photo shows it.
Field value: **0.42** V
